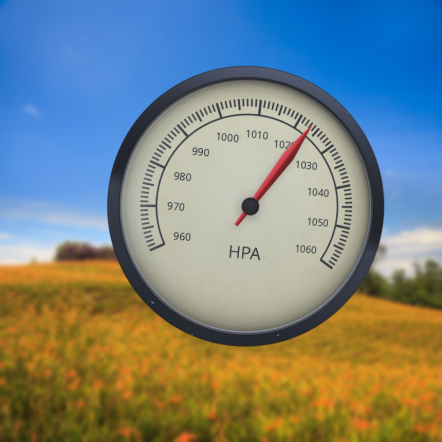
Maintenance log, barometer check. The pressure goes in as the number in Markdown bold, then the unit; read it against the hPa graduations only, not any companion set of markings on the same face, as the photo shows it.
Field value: **1023** hPa
